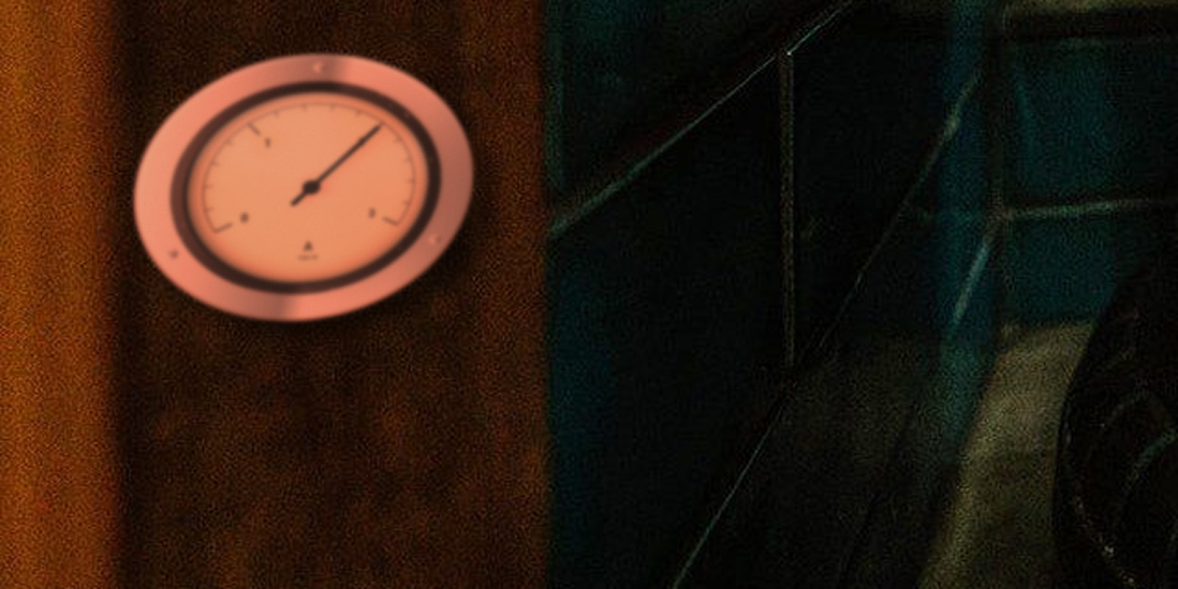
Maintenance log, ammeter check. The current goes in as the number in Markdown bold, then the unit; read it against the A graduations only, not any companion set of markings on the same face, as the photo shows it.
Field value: **2** A
